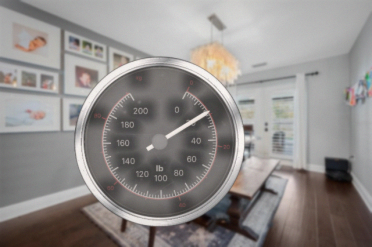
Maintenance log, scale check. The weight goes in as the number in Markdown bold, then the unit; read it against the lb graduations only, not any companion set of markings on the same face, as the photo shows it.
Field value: **20** lb
